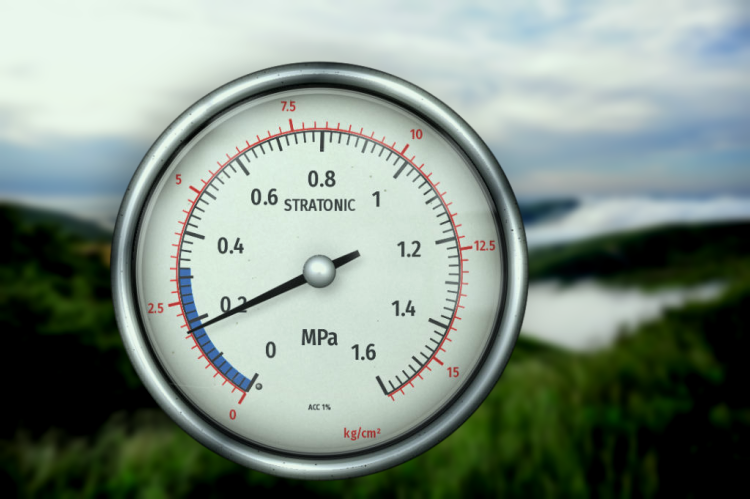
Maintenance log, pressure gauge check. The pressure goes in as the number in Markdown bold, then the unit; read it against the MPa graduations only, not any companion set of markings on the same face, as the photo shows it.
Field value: **0.18** MPa
